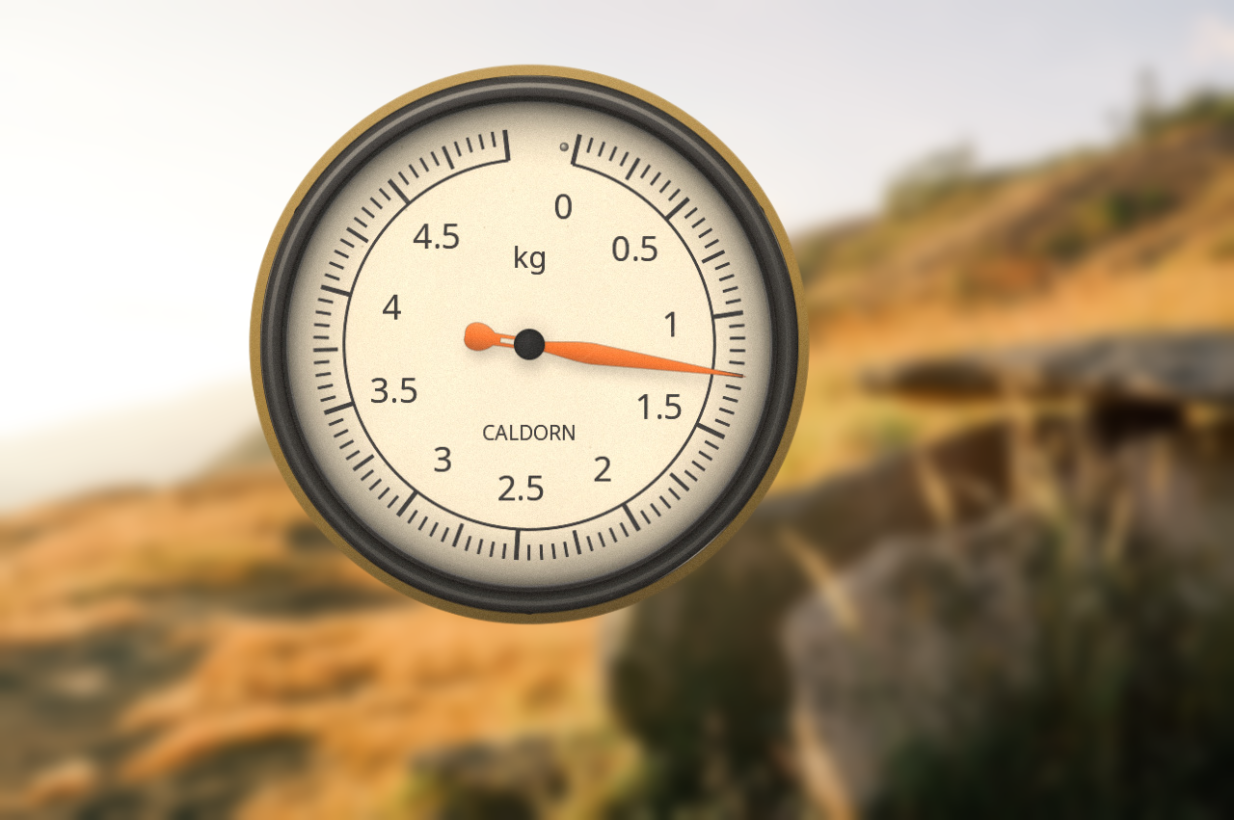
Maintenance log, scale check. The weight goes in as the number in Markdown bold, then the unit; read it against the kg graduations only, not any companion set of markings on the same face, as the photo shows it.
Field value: **1.25** kg
